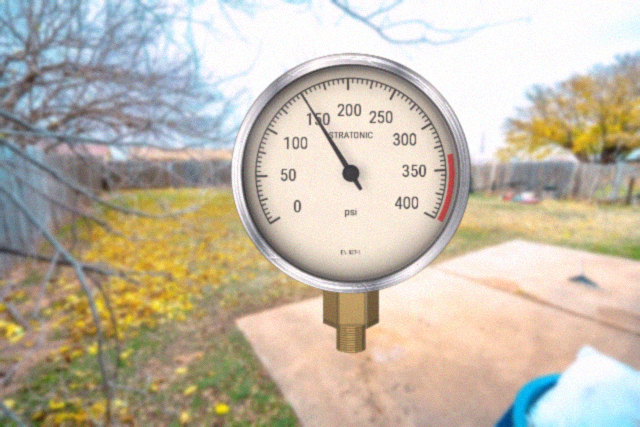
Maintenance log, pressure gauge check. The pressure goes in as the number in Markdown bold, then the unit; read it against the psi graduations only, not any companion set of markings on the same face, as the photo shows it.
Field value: **150** psi
